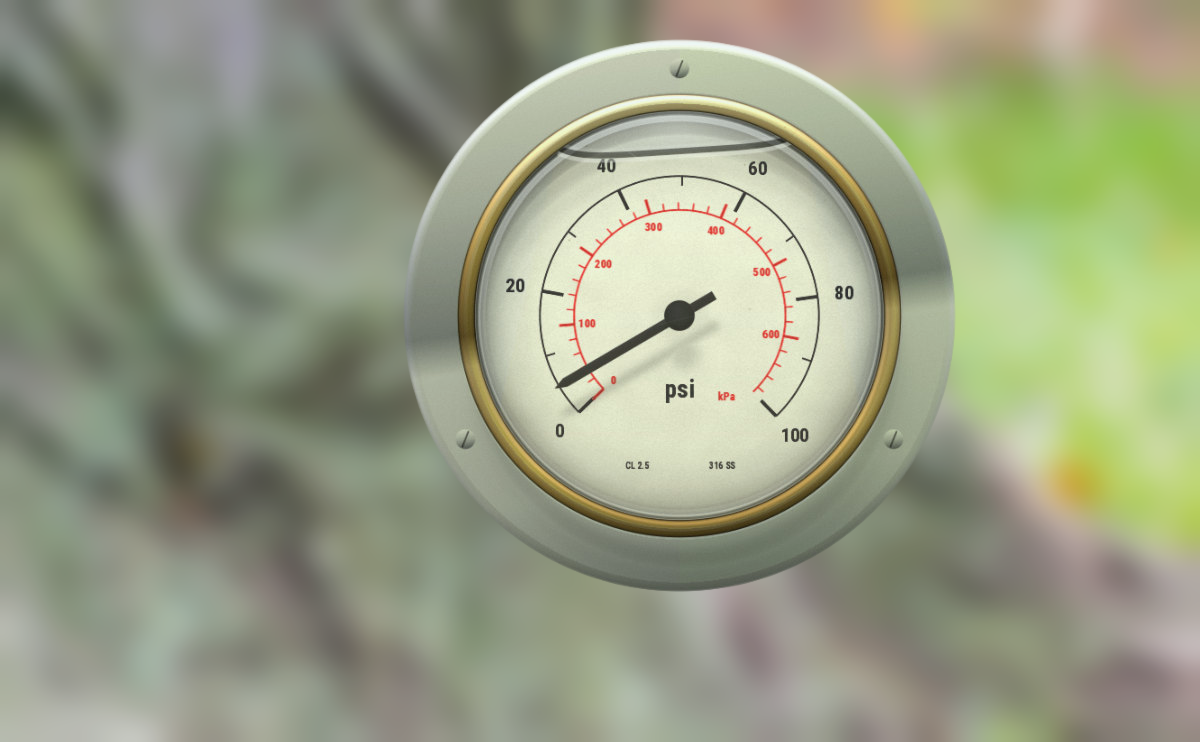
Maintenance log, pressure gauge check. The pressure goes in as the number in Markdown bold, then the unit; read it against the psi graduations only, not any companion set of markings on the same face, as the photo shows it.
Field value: **5** psi
